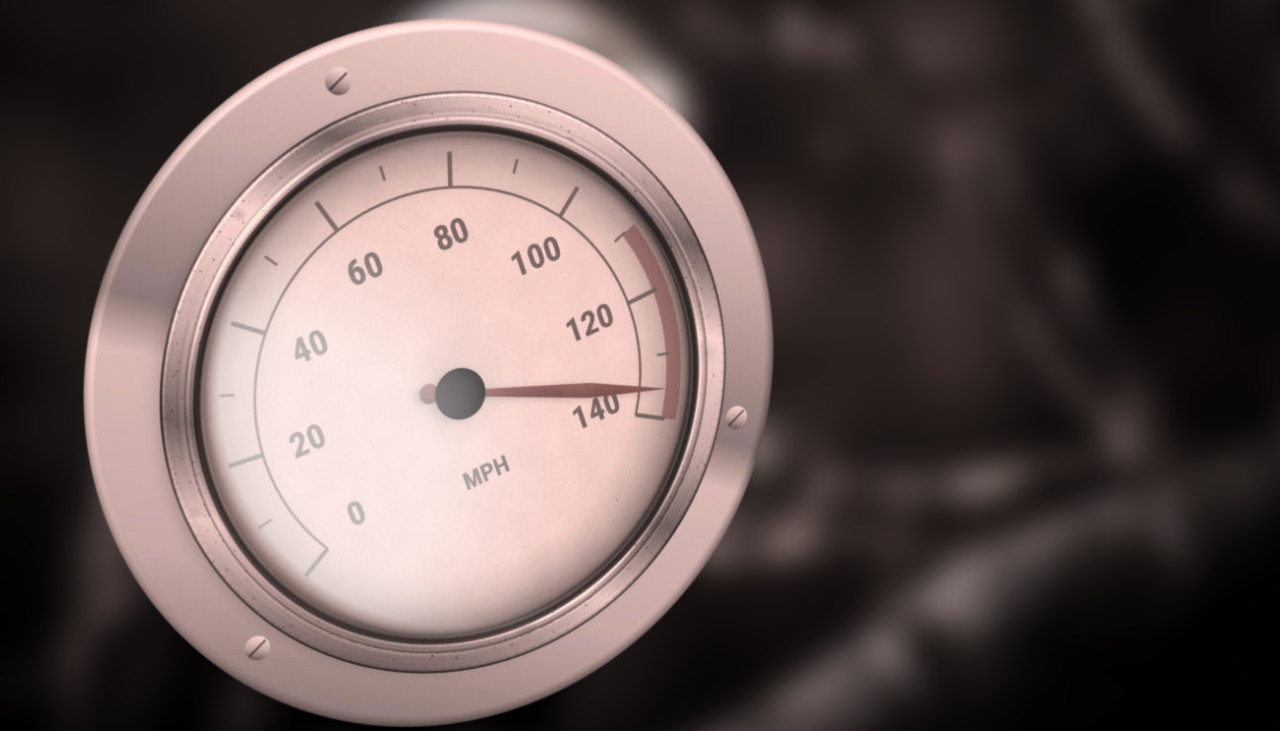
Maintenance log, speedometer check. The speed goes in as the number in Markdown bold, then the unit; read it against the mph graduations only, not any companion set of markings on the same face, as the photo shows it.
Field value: **135** mph
